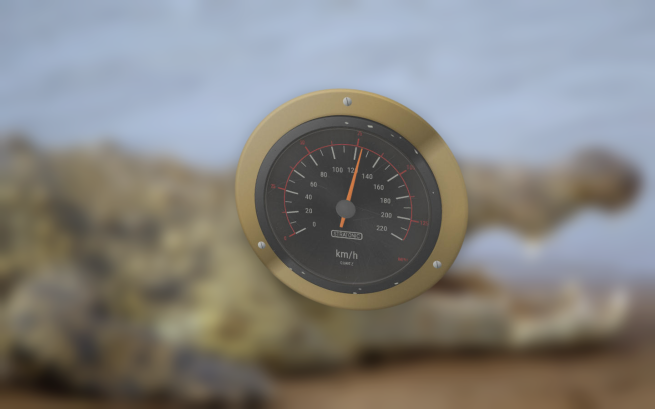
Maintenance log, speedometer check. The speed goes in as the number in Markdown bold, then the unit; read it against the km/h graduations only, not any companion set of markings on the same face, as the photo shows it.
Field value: **125** km/h
